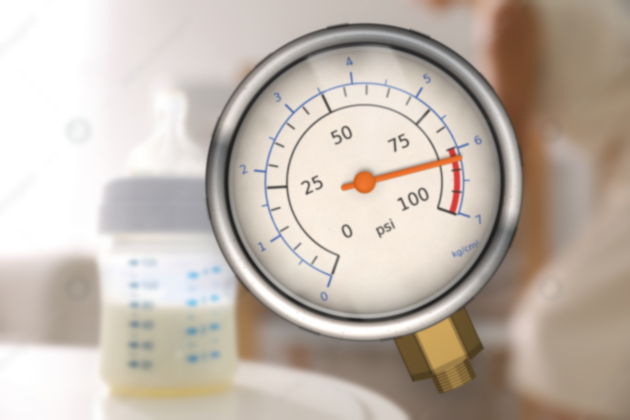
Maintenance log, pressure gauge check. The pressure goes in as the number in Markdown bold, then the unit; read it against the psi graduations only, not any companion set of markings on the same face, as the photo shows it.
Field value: **87.5** psi
